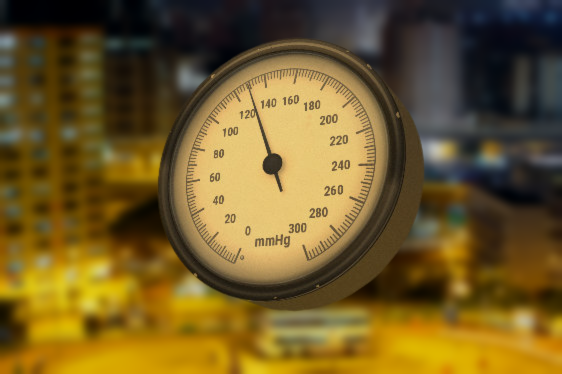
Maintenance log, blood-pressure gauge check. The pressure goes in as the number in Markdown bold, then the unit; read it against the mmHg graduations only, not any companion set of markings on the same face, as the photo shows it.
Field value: **130** mmHg
